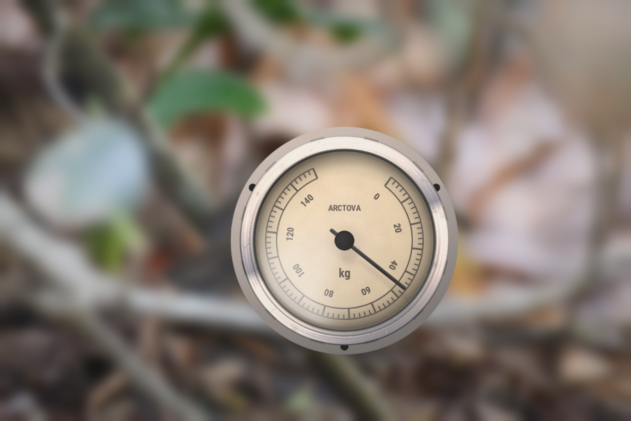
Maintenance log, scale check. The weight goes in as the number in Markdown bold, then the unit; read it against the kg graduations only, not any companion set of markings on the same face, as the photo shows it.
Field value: **46** kg
